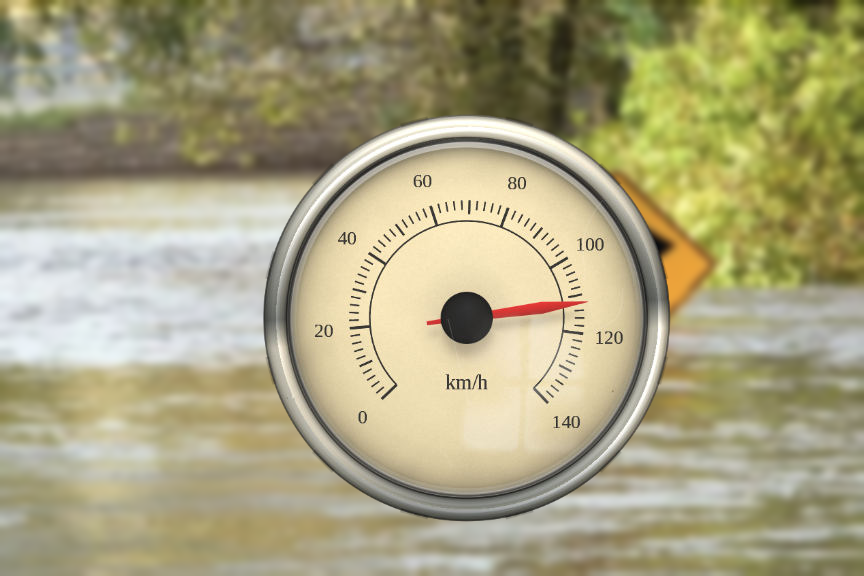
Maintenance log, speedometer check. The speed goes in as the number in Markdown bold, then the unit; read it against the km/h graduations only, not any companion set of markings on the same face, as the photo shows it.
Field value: **112** km/h
